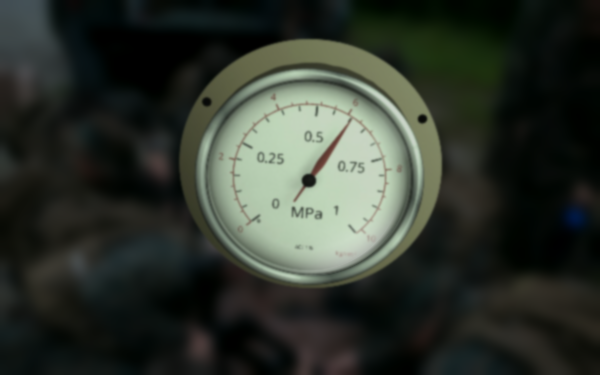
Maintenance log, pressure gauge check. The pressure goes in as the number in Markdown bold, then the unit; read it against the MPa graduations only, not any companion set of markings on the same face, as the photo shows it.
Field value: **0.6** MPa
